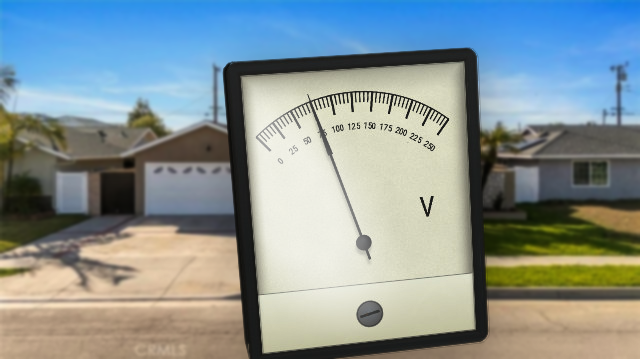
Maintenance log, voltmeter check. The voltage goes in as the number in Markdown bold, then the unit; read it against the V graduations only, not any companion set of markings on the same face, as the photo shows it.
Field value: **75** V
